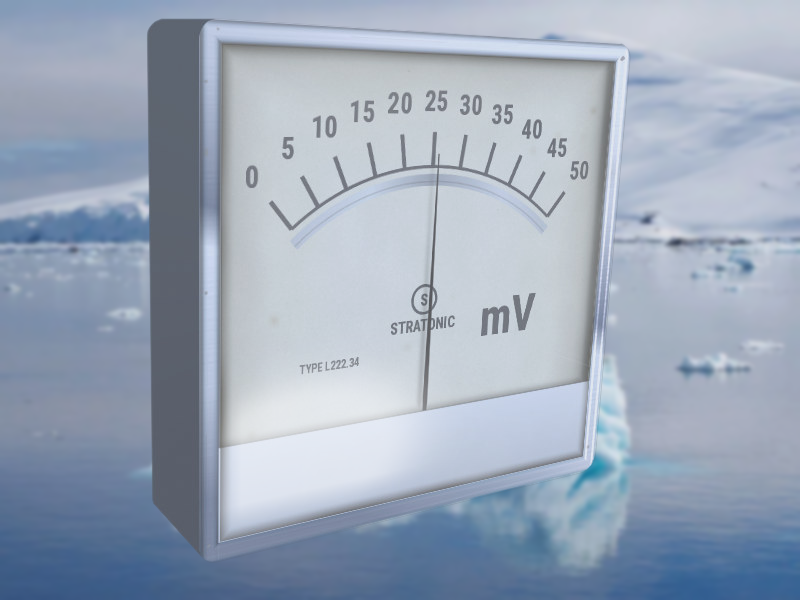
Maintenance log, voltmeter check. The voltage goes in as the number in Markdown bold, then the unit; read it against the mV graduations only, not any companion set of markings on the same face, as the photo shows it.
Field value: **25** mV
